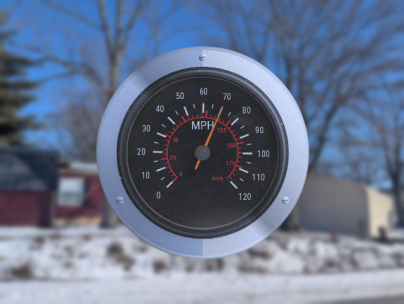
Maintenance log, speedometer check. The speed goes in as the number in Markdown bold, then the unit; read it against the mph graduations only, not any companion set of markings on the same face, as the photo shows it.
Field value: **70** mph
